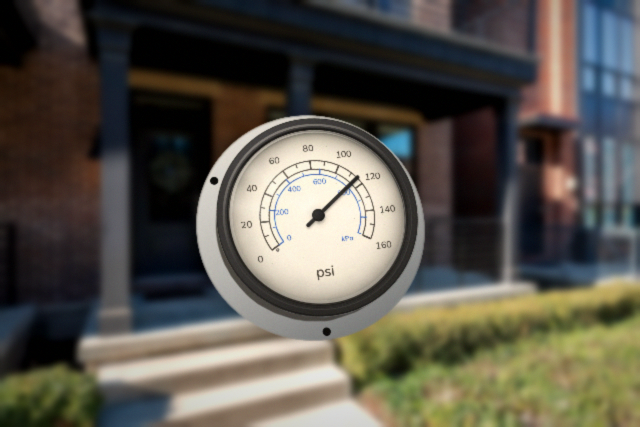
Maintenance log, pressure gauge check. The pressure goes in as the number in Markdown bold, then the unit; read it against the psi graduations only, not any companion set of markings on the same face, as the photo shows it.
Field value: **115** psi
